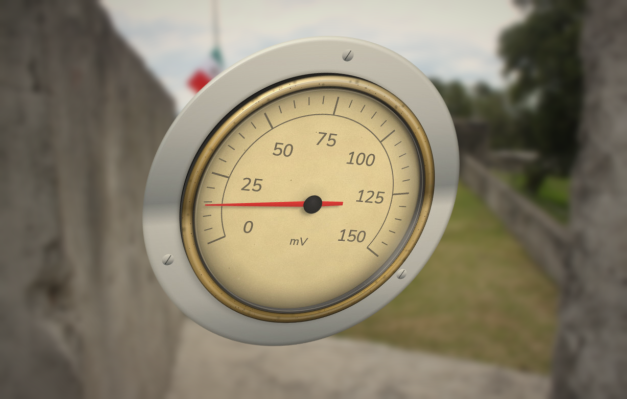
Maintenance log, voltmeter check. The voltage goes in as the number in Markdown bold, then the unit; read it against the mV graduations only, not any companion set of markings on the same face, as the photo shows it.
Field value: **15** mV
